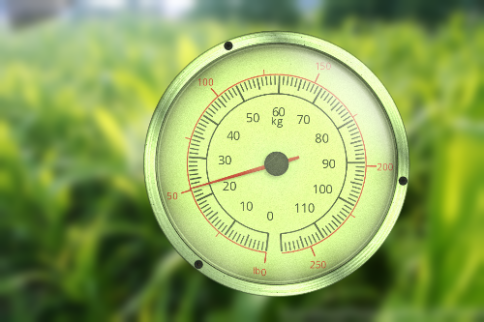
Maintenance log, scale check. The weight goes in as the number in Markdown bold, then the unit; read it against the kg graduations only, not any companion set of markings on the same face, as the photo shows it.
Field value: **23** kg
